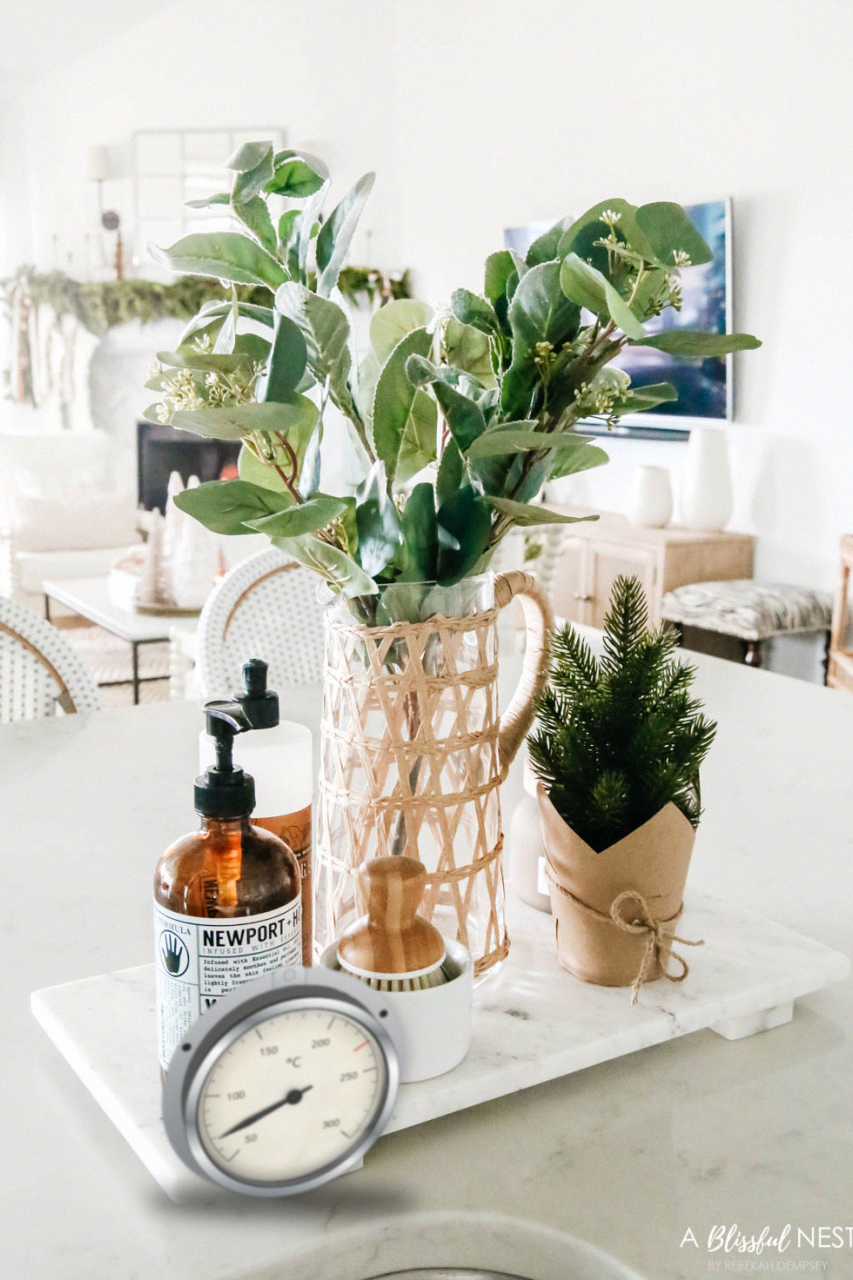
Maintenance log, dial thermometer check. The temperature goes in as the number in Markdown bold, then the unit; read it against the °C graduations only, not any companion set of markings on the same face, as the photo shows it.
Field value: **70** °C
